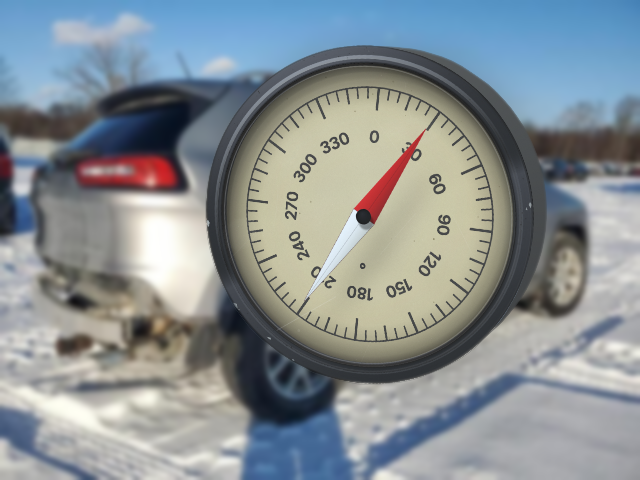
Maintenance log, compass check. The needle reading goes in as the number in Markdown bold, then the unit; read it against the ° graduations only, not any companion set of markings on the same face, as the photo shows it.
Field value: **30** °
